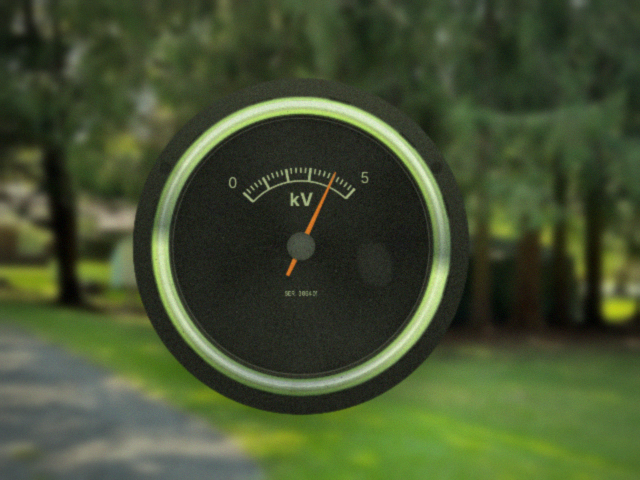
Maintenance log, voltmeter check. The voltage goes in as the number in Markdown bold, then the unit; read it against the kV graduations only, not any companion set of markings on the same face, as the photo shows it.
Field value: **4** kV
